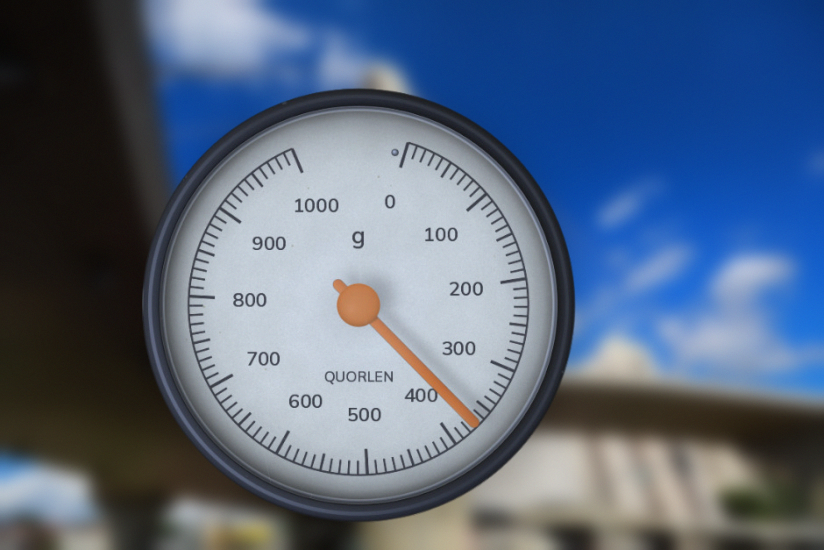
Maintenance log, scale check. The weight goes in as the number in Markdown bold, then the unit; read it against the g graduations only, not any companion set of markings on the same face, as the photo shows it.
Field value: **370** g
